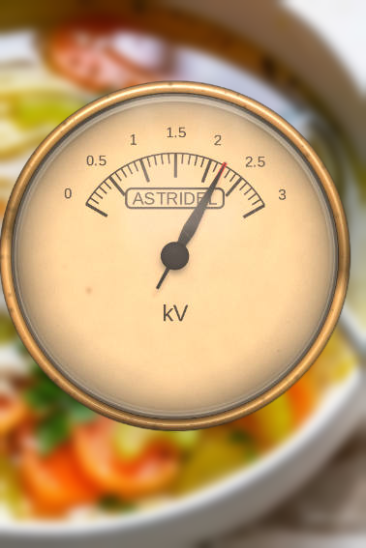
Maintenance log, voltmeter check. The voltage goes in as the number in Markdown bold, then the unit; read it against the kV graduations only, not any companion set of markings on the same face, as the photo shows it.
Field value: **2.2** kV
